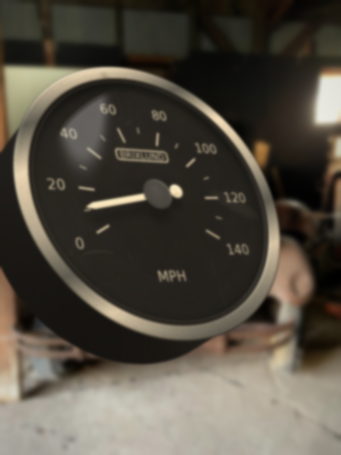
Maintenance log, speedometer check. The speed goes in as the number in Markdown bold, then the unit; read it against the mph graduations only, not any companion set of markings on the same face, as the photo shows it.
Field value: **10** mph
